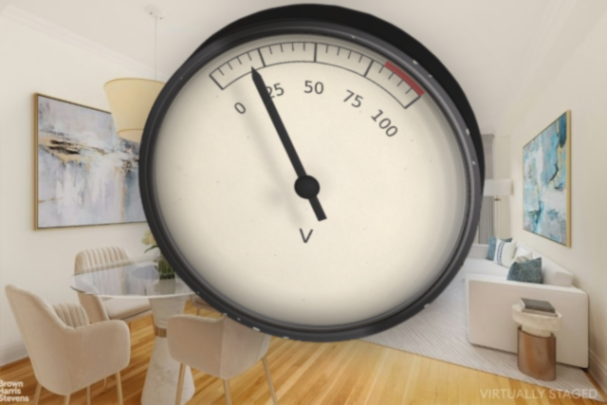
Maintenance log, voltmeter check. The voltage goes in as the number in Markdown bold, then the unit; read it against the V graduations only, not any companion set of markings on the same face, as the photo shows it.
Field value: **20** V
